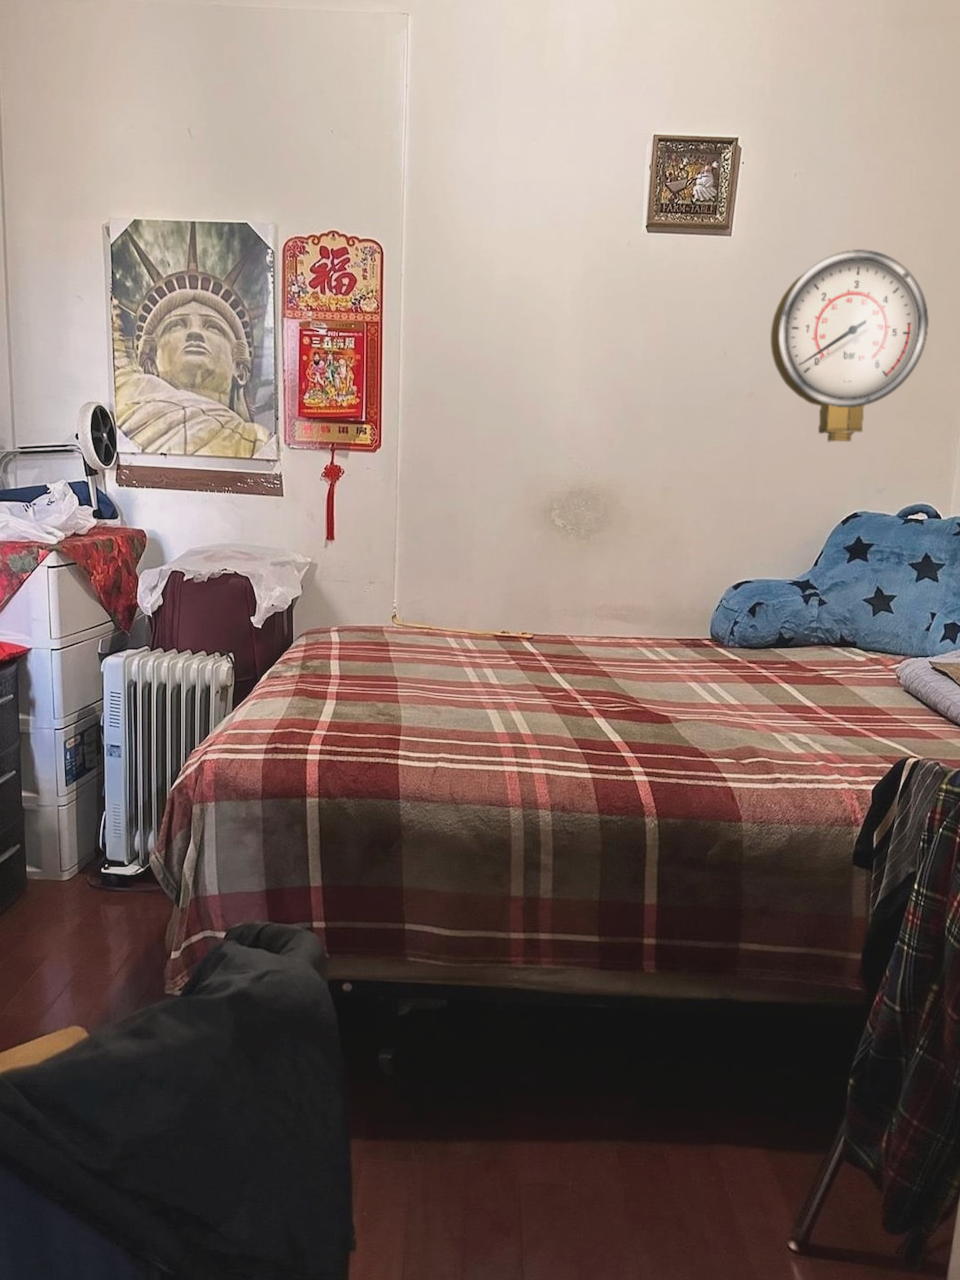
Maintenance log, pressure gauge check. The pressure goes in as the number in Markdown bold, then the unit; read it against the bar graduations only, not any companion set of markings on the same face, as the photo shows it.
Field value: **0.2** bar
